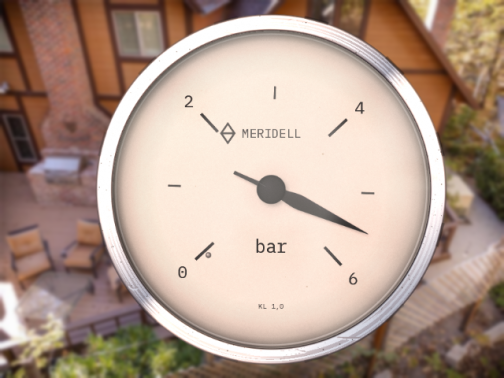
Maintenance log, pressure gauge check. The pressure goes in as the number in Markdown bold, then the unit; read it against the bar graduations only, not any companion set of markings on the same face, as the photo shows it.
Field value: **5.5** bar
